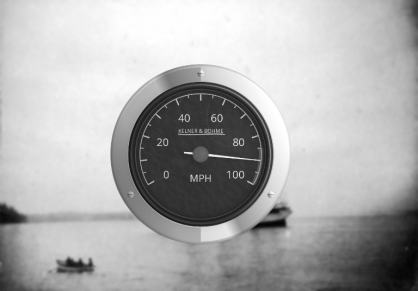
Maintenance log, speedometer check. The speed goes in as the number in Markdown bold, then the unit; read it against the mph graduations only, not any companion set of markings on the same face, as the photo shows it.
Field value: **90** mph
